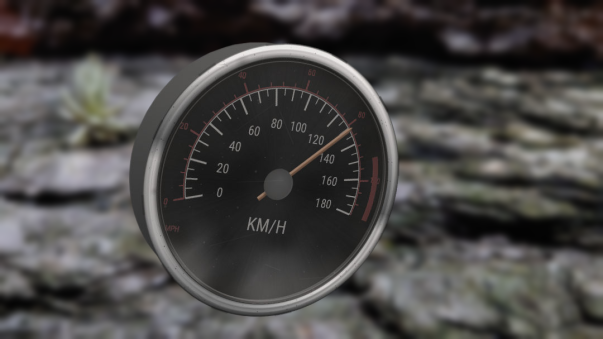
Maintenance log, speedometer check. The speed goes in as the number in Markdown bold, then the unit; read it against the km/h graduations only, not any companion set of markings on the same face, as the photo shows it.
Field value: **130** km/h
